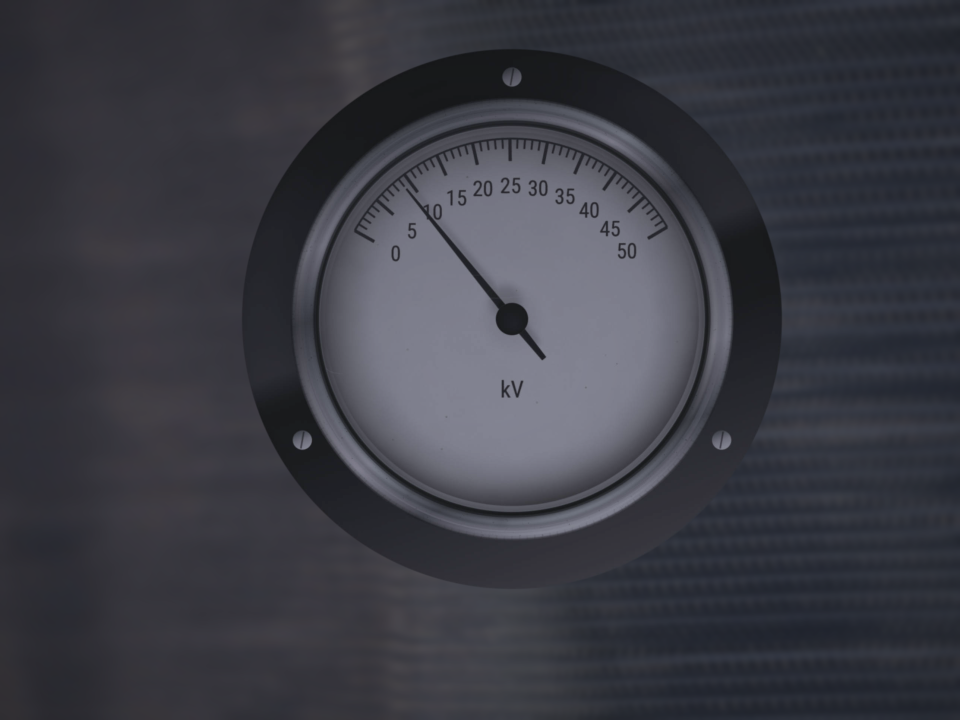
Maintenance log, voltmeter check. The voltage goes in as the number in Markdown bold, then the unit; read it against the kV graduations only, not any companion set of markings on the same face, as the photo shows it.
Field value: **9** kV
